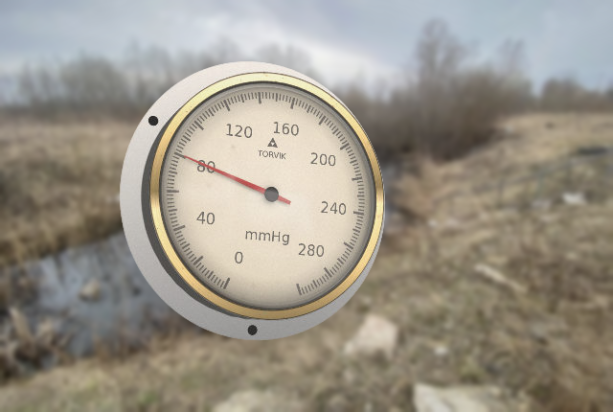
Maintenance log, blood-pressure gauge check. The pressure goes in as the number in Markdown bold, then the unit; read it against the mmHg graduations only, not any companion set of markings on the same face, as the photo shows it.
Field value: **80** mmHg
